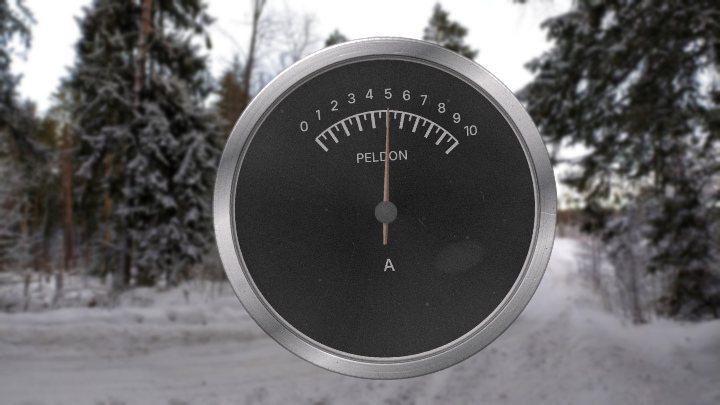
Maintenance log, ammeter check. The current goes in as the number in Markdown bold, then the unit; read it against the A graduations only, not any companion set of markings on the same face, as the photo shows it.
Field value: **5** A
